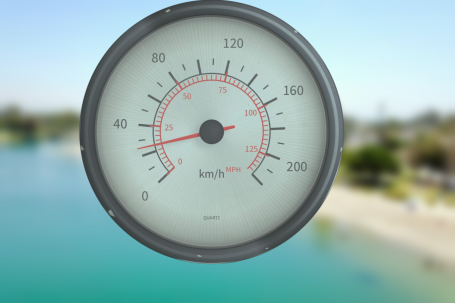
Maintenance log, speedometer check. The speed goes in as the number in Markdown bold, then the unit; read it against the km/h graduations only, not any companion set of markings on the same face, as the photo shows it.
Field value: **25** km/h
